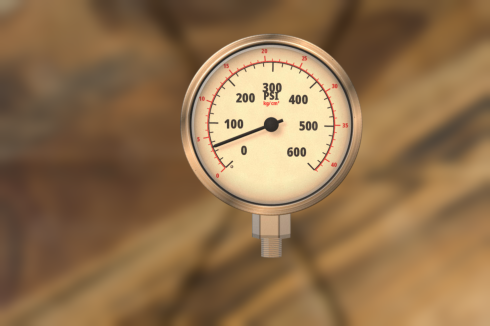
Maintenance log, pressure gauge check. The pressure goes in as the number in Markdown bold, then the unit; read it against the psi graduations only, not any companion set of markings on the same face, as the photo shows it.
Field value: **50** psi
